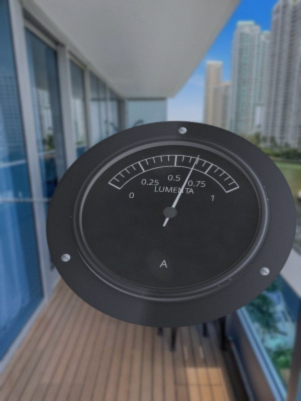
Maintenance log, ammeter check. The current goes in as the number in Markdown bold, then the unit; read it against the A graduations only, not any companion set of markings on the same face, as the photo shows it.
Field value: **0.65** A
